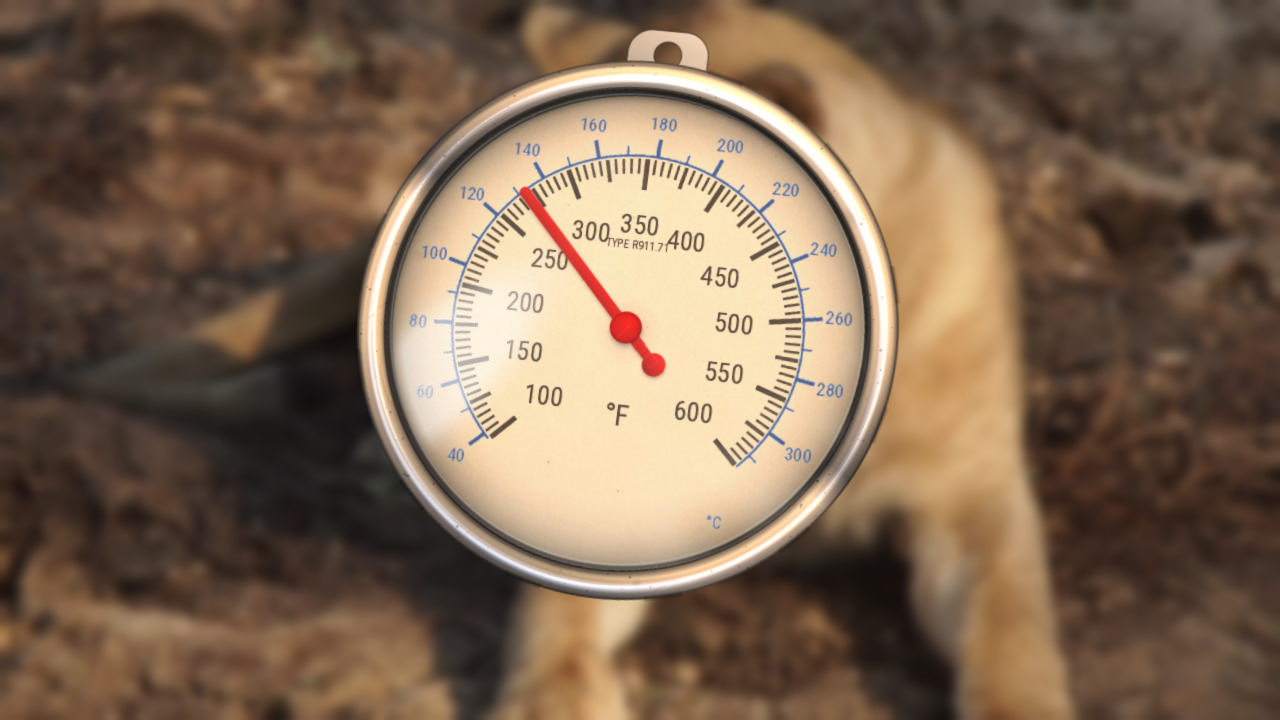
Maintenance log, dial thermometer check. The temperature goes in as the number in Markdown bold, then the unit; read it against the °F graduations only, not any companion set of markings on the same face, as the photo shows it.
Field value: **270** °F
